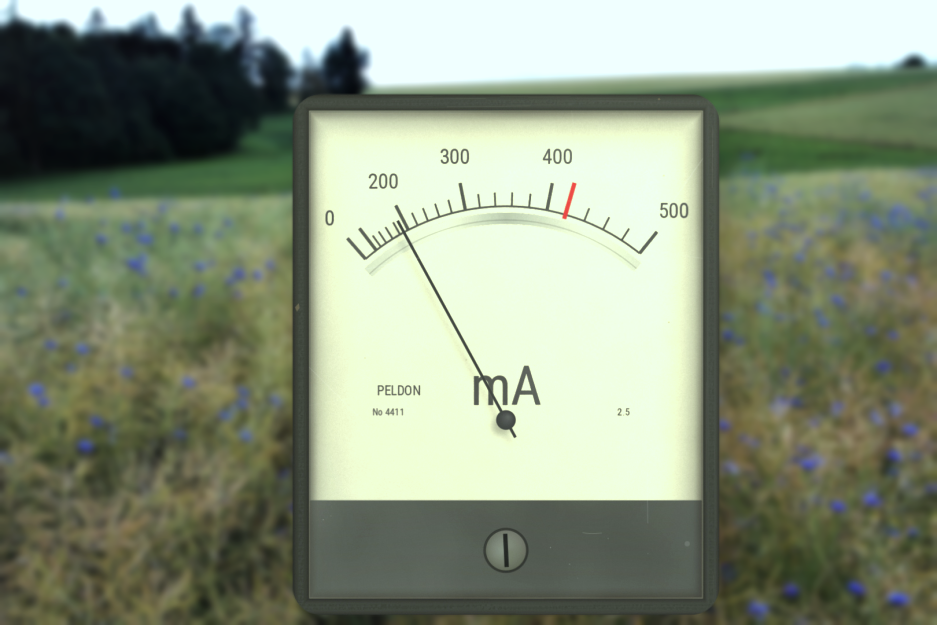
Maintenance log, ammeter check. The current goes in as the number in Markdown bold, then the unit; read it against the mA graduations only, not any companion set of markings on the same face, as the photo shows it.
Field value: **190** mA
